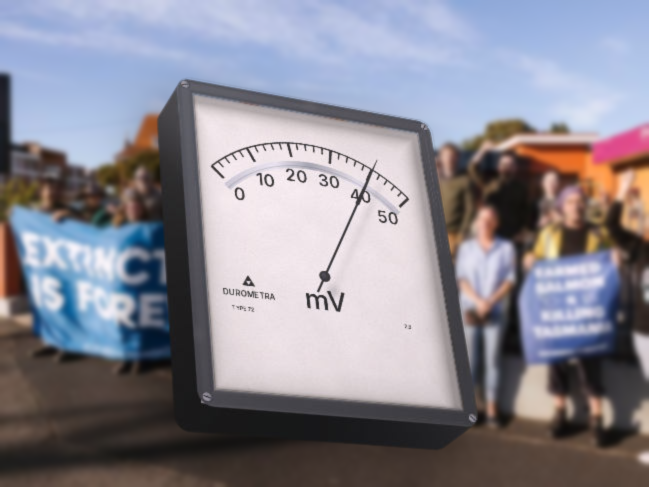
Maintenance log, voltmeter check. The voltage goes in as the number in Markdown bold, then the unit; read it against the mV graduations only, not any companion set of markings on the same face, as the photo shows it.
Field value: **40** mV
